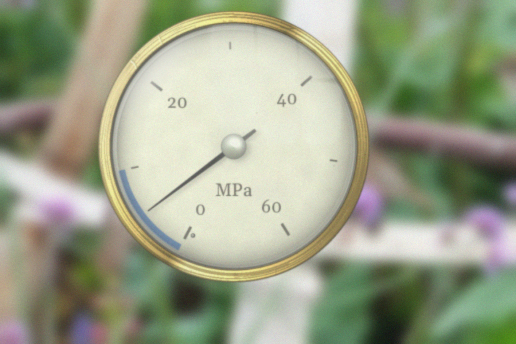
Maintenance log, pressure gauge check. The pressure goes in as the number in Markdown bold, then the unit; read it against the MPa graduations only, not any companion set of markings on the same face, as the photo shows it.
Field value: **5** MPa
